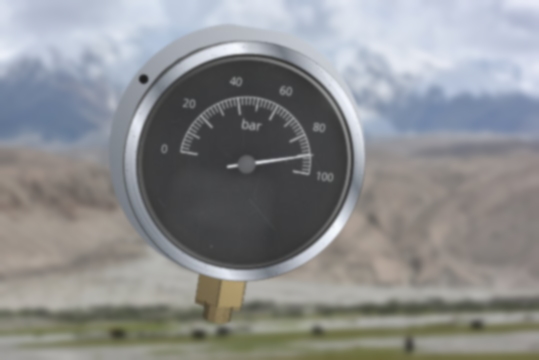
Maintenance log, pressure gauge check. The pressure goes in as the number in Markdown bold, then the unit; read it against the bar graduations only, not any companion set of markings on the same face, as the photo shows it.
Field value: **90** bar
